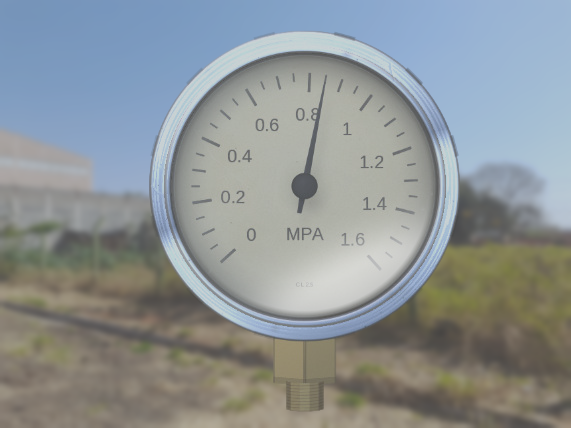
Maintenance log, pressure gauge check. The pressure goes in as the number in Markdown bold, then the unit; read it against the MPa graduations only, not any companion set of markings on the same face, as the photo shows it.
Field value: **0.85** MPa
